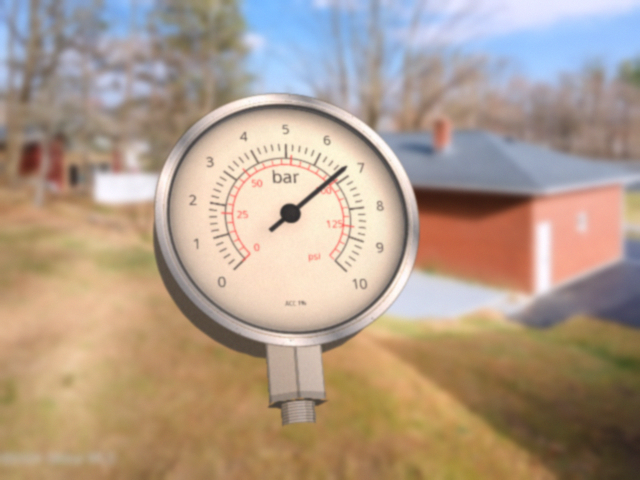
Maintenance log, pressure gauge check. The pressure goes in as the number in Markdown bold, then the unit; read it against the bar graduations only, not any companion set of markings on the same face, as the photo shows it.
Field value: **6.8** bar
